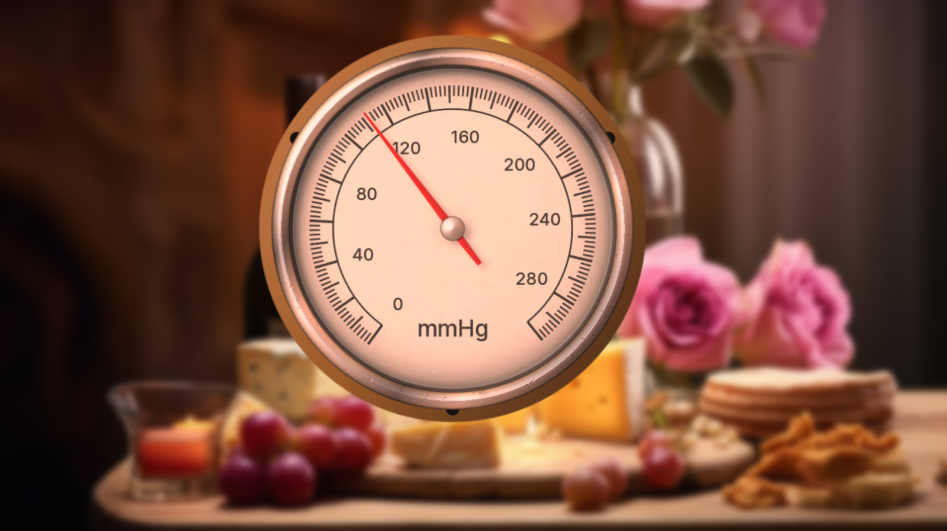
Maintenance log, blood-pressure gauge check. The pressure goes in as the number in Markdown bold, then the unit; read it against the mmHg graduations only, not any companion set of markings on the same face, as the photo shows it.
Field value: **112** mmHg
